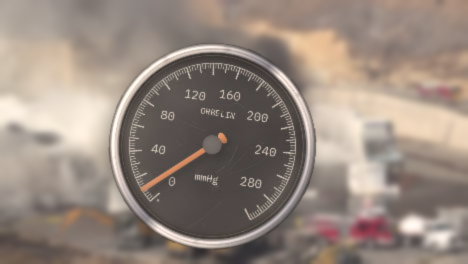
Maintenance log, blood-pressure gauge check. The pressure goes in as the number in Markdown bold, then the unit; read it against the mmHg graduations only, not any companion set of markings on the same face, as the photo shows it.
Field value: **10** mmHg
